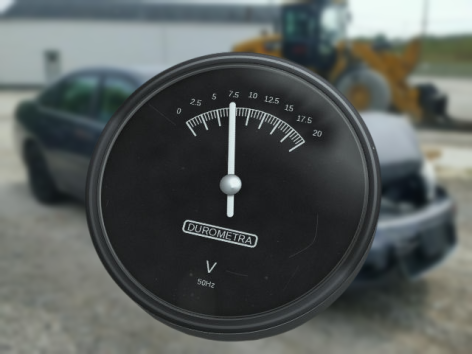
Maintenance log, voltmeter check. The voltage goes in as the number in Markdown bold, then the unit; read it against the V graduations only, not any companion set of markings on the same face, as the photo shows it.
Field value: **7.5** V
